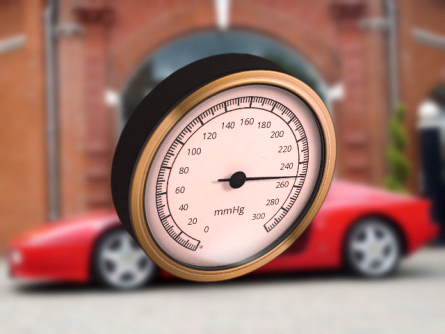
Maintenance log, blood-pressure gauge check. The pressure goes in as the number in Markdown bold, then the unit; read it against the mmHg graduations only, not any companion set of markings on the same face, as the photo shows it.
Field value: **250** mmHg
